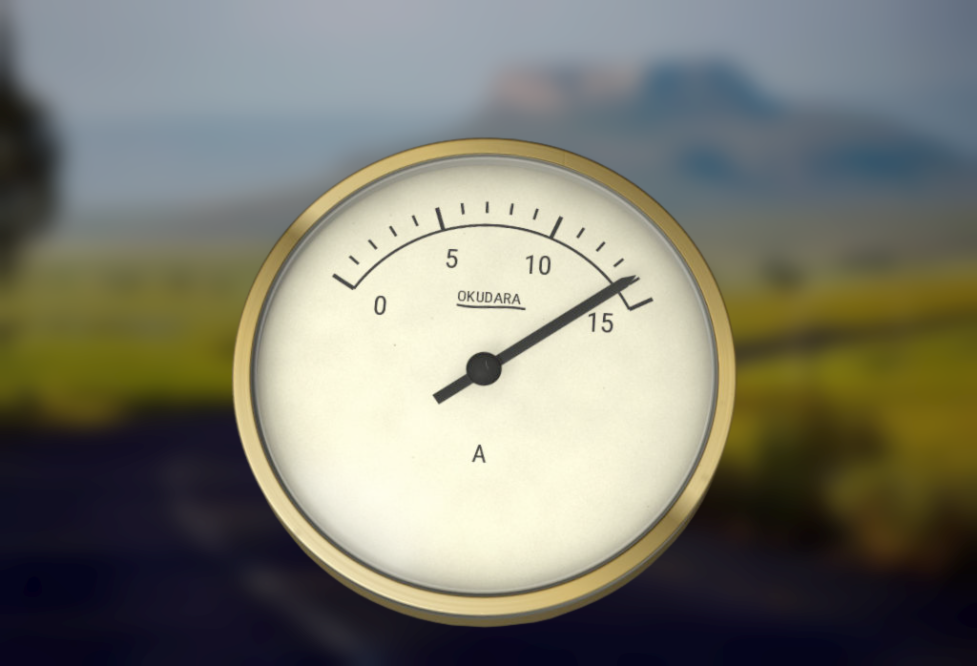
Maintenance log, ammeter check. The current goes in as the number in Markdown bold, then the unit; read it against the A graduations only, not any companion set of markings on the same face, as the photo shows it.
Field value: **14** A
